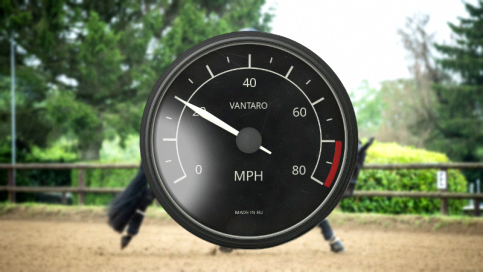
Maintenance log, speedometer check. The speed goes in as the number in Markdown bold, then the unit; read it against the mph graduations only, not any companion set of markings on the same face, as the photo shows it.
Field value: **20** mph
